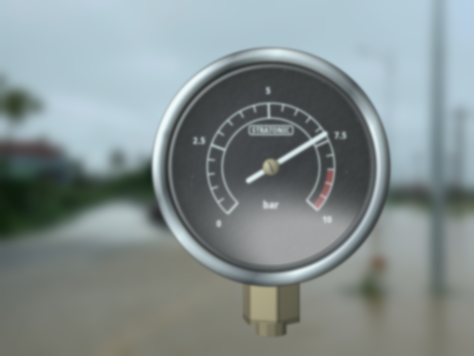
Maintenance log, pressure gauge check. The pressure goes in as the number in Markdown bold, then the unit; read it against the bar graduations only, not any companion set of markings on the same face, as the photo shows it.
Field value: **7.25** bar
